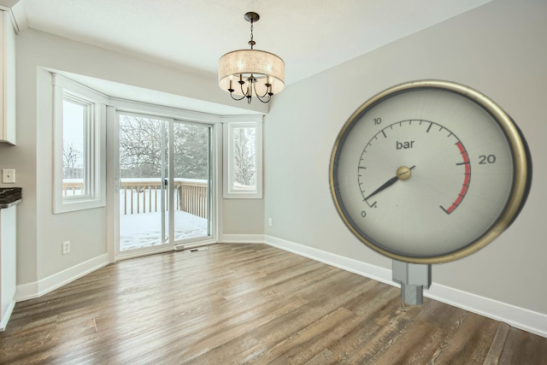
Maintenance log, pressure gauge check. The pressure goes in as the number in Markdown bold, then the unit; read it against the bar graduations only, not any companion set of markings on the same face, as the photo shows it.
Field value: **1** bar
